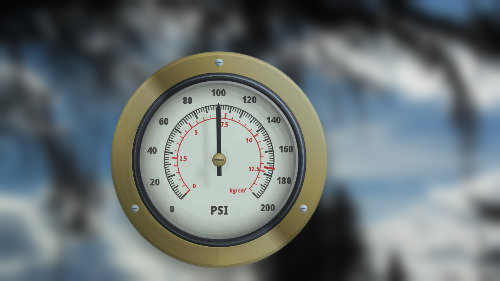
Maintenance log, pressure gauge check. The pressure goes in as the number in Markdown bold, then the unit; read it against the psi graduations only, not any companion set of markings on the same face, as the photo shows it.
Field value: **100** psi
